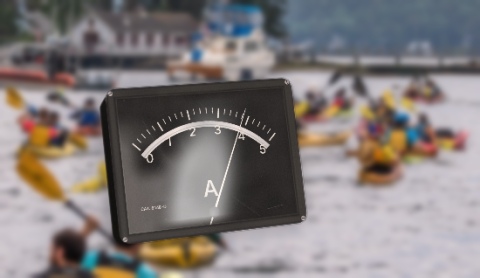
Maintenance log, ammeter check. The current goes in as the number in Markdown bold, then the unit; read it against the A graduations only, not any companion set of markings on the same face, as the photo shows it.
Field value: **3.8** A
